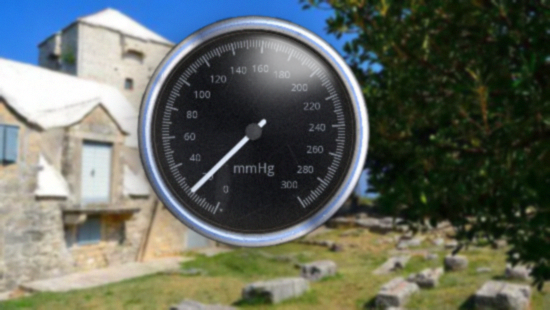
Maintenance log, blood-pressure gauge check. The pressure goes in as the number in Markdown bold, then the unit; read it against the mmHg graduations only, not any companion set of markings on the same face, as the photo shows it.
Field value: **20** mmHg
